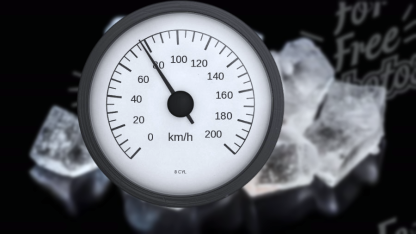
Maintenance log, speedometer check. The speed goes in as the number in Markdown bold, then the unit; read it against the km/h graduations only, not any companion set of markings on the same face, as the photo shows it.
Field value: **77.5** km/h
